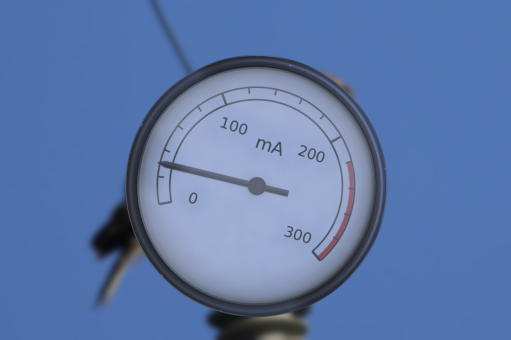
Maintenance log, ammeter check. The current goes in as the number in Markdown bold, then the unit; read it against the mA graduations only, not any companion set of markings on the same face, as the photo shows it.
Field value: **30** mA
